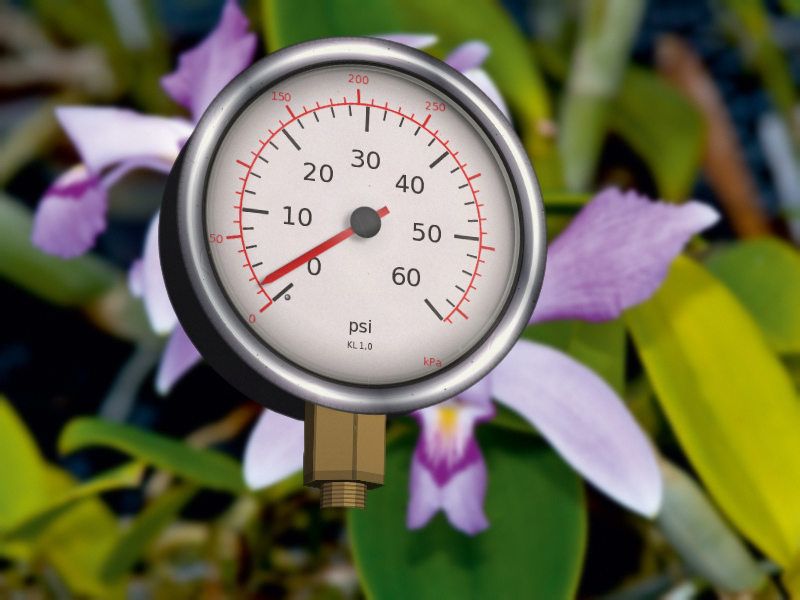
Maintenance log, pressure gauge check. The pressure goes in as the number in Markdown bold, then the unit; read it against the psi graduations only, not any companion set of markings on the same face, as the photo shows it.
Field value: **2** psi
